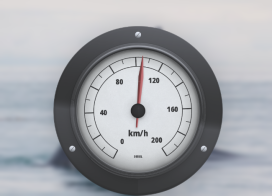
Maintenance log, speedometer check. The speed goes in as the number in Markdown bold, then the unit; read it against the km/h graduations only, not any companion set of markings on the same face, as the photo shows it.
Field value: **105** km/h
